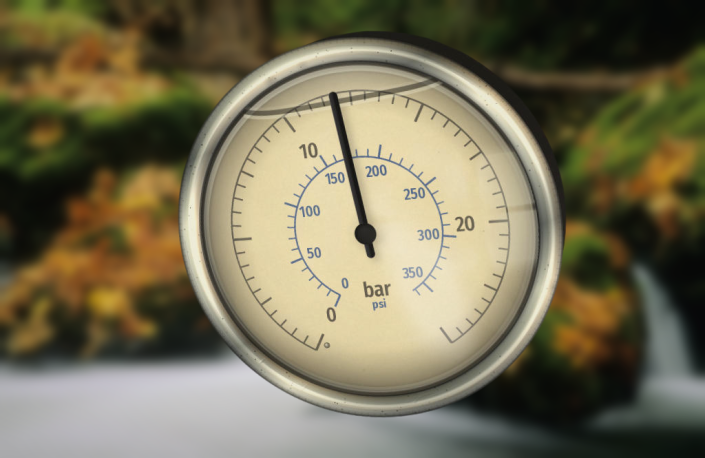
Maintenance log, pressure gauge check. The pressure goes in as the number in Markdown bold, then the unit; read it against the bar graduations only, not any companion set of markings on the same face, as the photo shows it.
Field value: **12** bar
